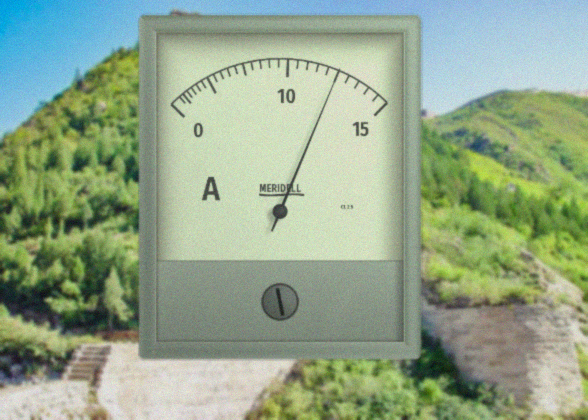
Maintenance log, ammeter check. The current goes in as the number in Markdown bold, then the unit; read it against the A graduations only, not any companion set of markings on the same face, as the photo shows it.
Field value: **12.5** A
